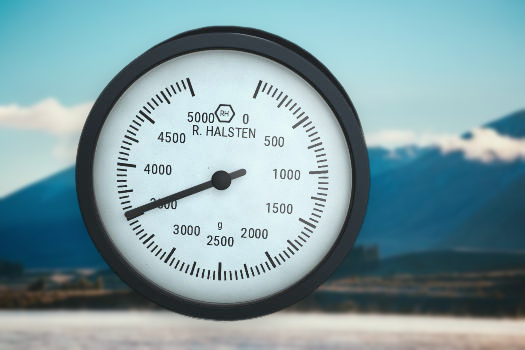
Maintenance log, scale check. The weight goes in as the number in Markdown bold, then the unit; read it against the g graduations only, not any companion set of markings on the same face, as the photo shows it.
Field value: **3550** g
